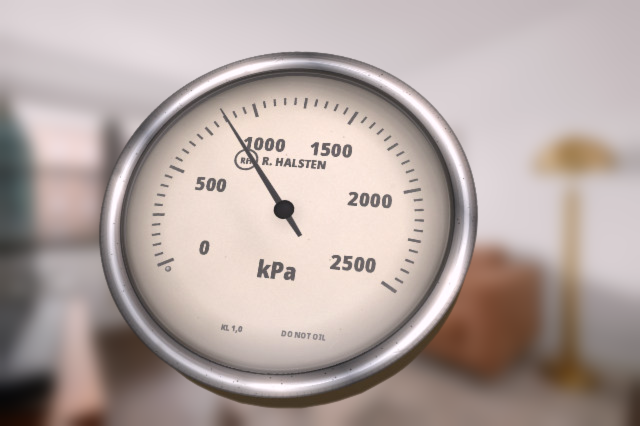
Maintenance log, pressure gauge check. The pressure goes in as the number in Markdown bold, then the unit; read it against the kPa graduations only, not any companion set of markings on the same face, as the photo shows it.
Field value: **850** kPa
